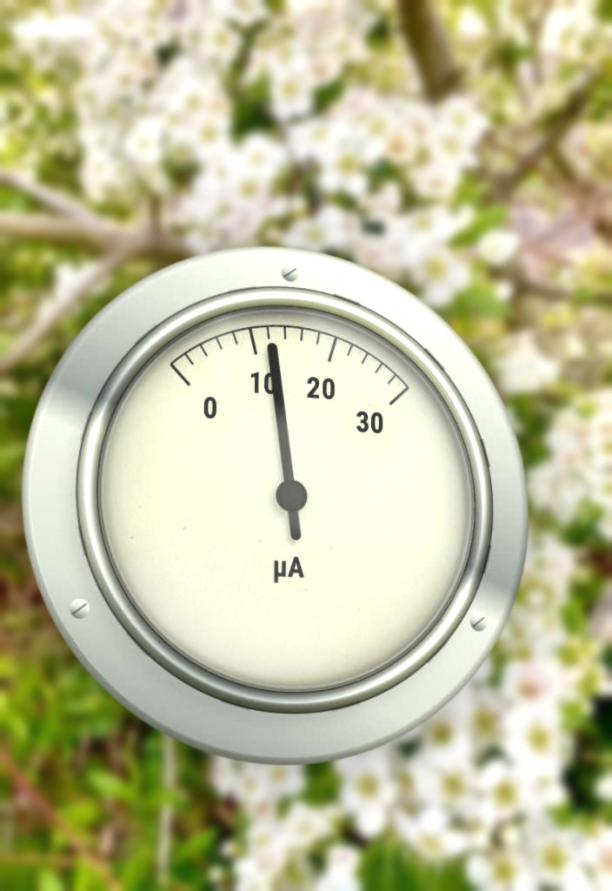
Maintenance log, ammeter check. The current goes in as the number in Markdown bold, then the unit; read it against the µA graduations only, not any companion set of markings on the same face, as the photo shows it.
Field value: **12** µA
